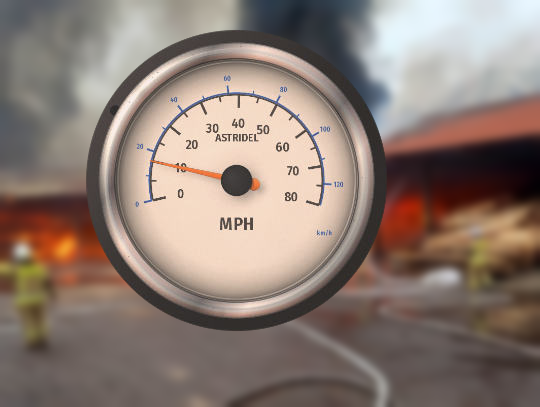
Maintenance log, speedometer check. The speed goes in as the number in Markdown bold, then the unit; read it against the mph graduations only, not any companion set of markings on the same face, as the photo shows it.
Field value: **10** mph
